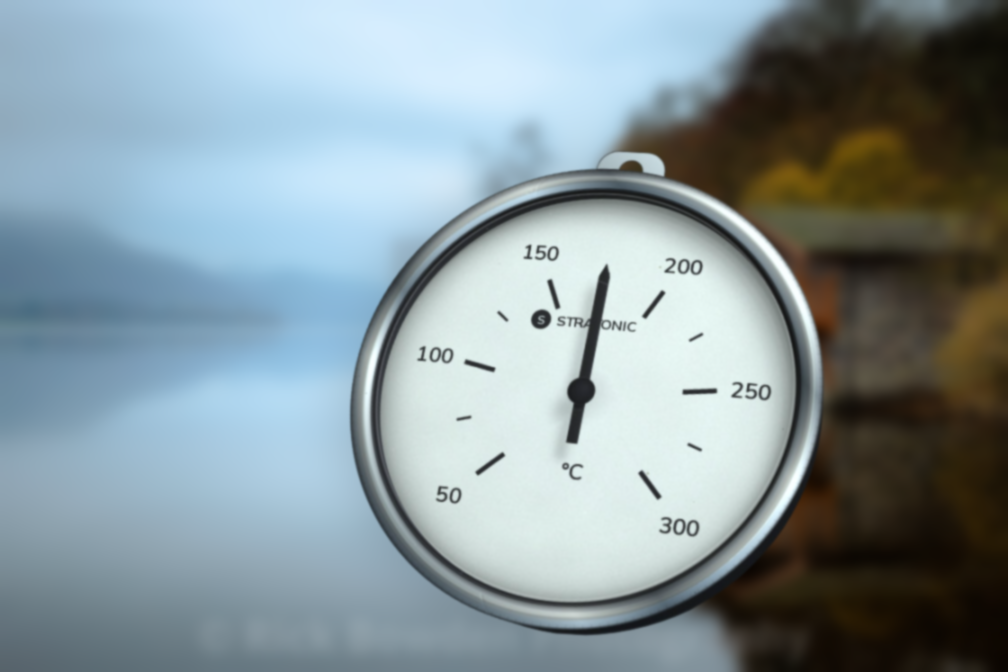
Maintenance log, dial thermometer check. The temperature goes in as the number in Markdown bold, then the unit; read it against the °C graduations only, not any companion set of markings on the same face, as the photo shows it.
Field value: **175** °C
